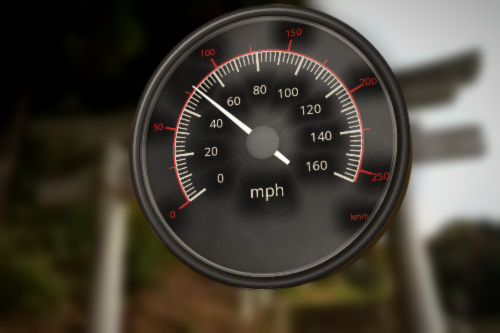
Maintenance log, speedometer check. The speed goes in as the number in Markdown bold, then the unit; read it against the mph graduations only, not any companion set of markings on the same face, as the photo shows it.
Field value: **50** mph
